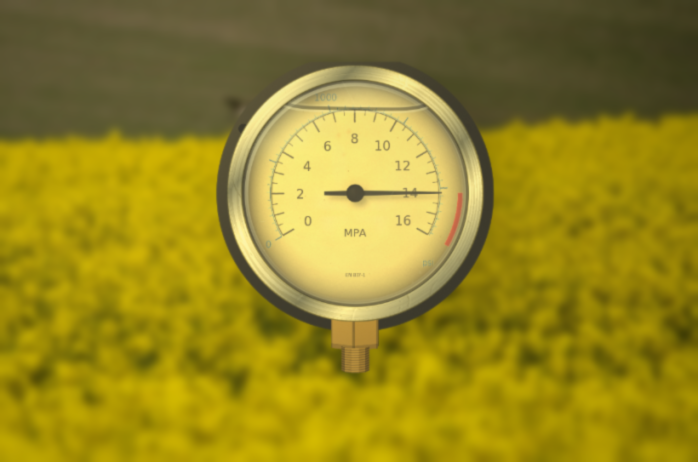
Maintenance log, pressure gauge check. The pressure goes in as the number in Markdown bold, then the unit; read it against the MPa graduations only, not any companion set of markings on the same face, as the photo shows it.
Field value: **14** MPa
